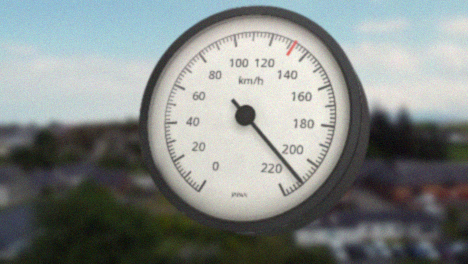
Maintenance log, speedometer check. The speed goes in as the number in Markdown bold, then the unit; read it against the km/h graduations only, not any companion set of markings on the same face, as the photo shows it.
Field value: **210** km/h
